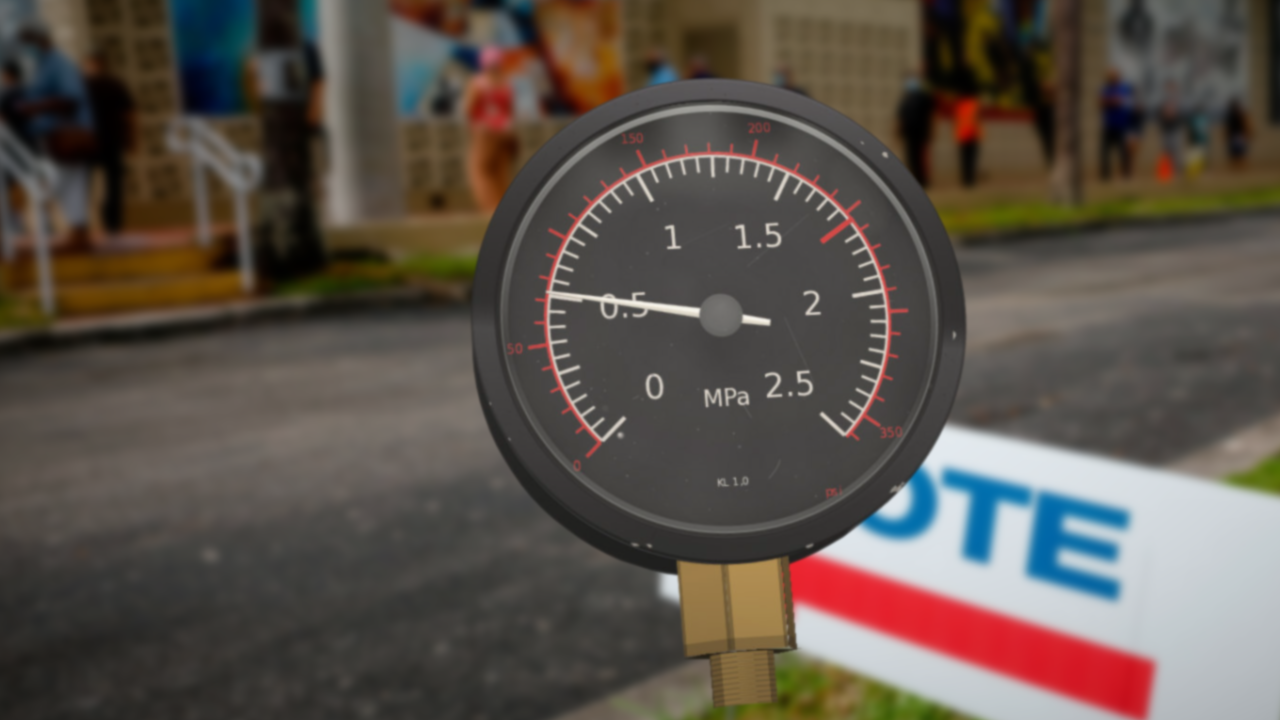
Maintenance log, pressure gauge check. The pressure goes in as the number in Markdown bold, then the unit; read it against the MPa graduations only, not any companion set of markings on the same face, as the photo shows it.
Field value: **0.5** MPa
